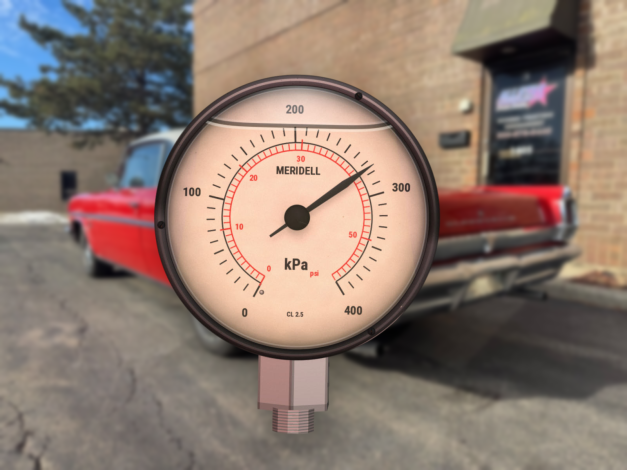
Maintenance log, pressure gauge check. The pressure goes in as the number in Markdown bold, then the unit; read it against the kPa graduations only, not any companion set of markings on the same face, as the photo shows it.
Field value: **275** kPa
